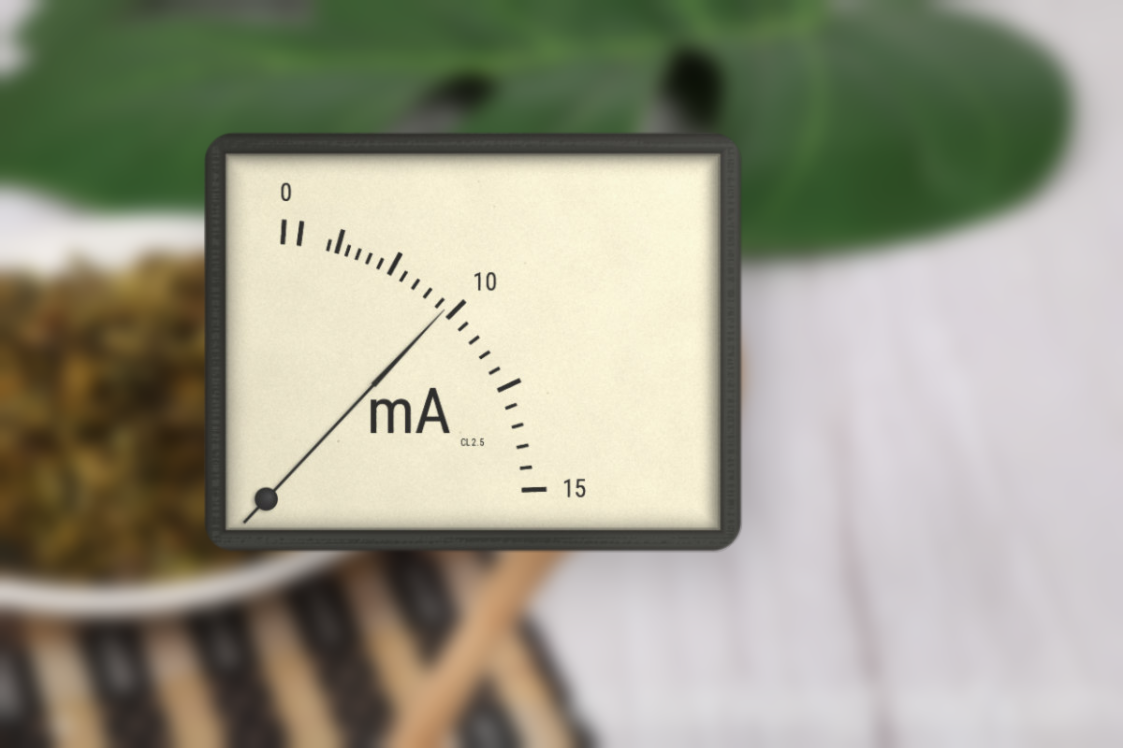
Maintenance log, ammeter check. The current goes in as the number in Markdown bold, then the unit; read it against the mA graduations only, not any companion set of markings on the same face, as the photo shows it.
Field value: **9.75** mA
